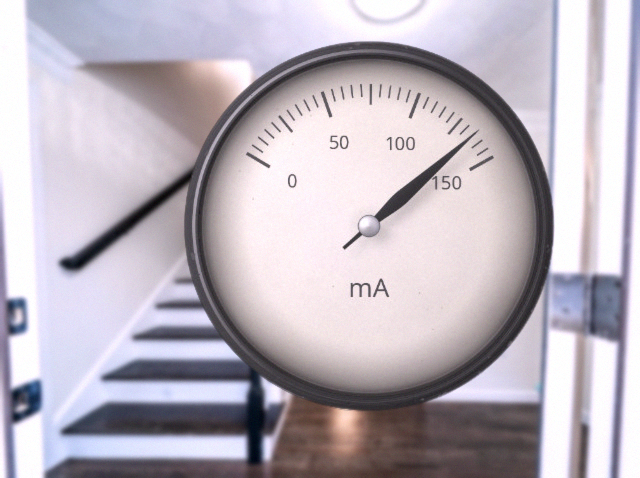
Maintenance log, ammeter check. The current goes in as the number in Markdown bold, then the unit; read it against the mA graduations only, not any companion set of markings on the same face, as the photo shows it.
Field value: **135** mA
